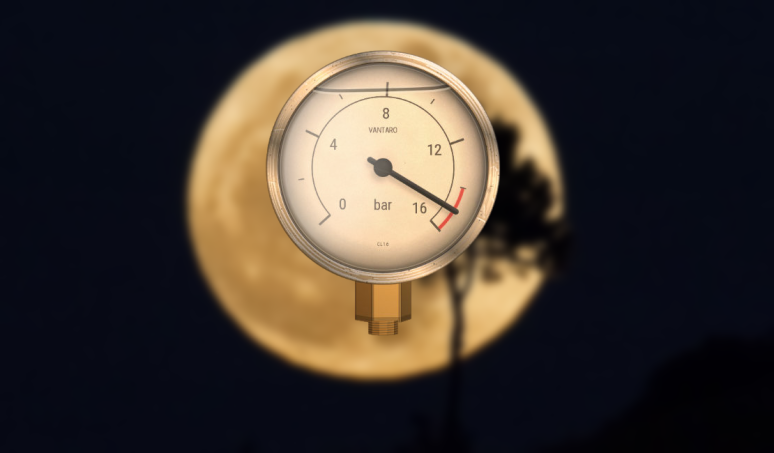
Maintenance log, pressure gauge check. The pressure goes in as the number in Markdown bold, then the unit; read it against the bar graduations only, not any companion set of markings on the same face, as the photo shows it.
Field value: **15** bar
